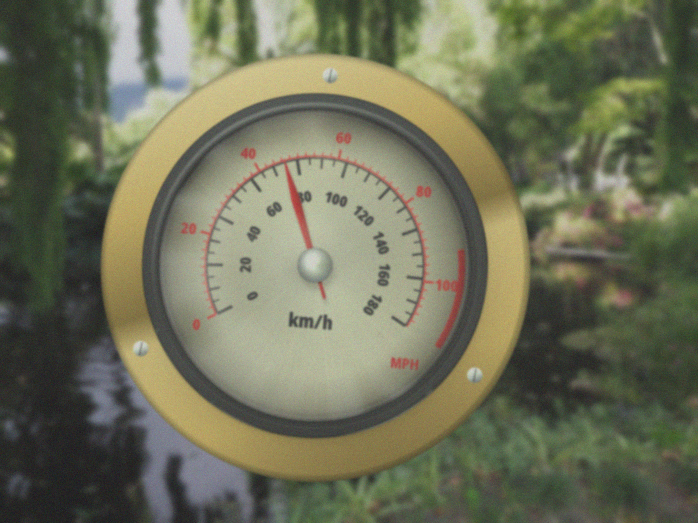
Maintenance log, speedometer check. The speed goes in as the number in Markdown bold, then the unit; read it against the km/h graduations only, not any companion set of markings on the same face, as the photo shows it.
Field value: **75** km/h
